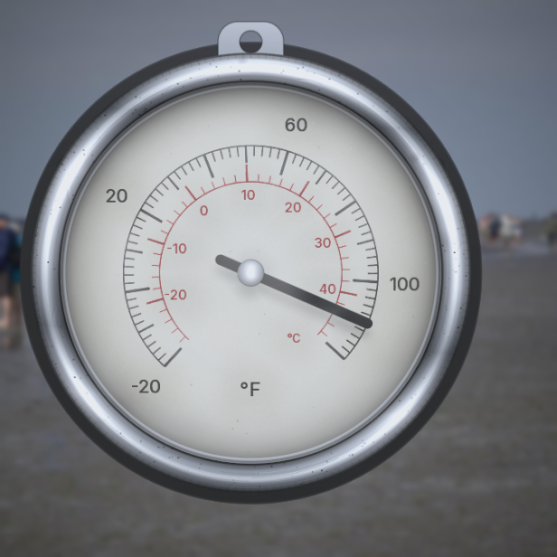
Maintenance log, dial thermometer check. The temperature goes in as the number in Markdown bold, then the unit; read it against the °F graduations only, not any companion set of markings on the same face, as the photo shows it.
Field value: **110** °F
